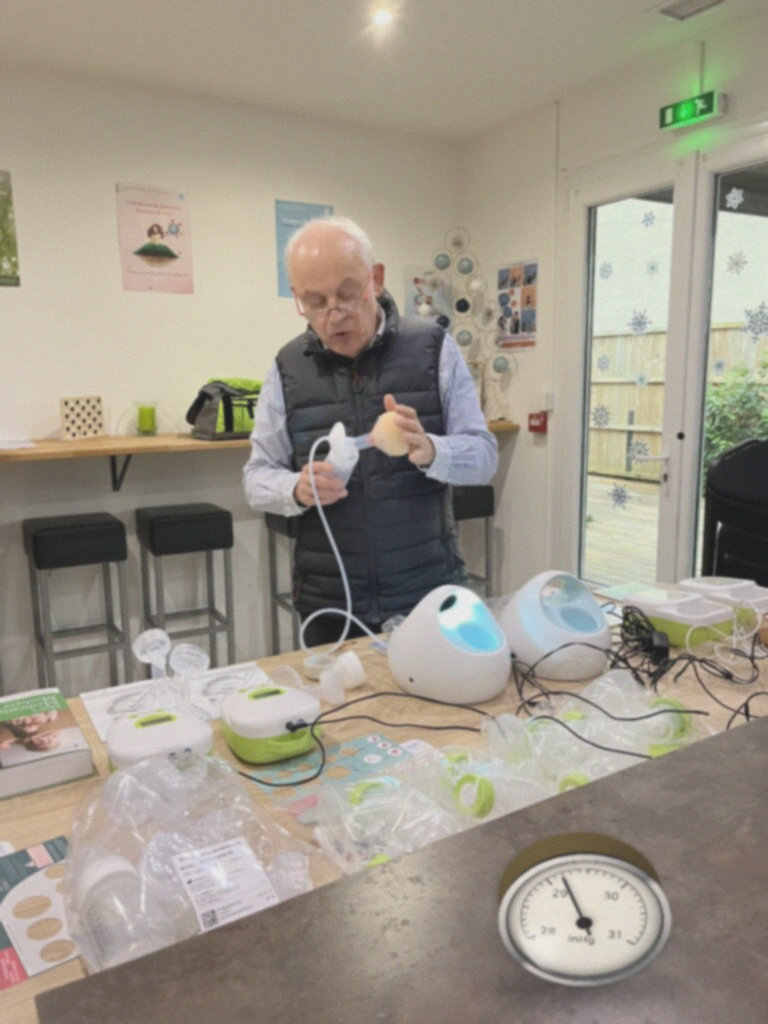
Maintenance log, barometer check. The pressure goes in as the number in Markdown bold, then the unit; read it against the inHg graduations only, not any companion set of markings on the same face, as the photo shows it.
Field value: **29.2** inHg
